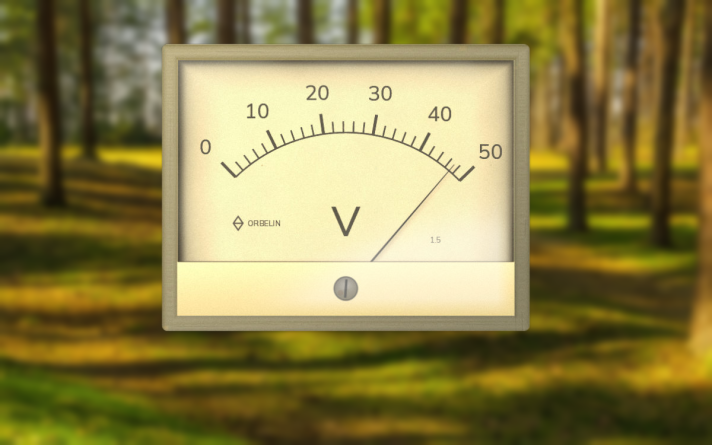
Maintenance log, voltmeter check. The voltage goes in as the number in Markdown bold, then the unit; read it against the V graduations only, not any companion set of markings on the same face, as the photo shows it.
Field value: **47** V
